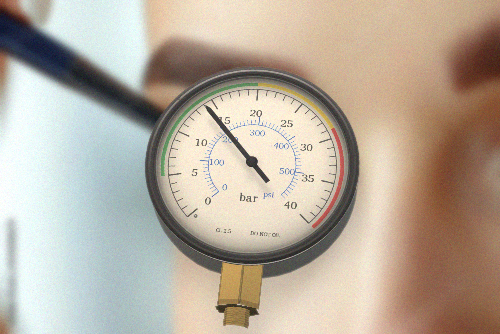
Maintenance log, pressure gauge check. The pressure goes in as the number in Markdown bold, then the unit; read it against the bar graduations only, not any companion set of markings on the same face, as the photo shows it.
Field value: **14** bar
